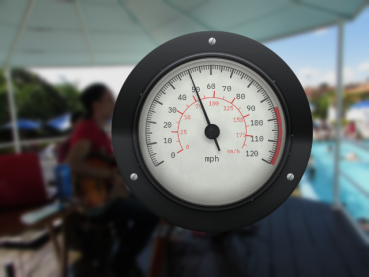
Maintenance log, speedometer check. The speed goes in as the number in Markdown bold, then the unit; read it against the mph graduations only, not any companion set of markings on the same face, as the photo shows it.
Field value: **50** mph
